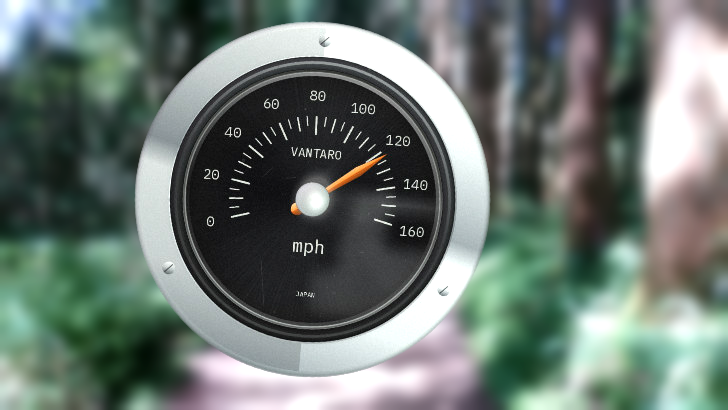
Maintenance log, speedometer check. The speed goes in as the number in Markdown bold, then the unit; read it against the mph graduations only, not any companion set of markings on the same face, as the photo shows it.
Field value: **122.5** mph
